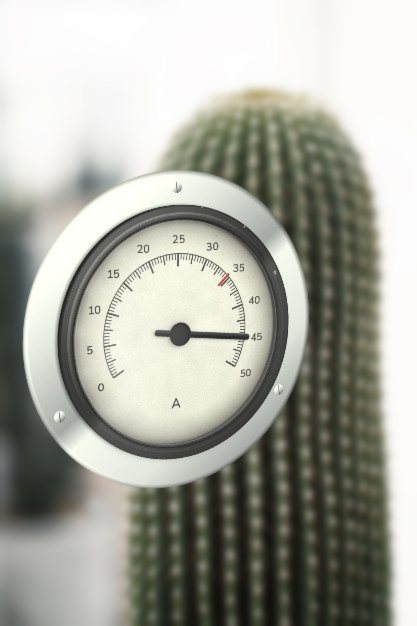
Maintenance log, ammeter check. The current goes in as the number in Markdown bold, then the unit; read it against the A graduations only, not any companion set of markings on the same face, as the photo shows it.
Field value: **45** A
